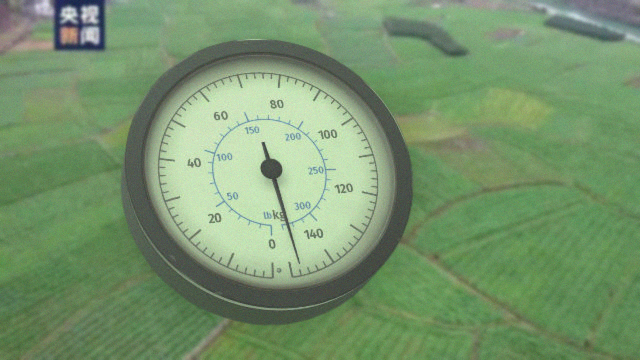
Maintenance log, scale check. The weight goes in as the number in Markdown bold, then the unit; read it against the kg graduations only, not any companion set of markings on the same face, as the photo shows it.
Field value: **148** kg
